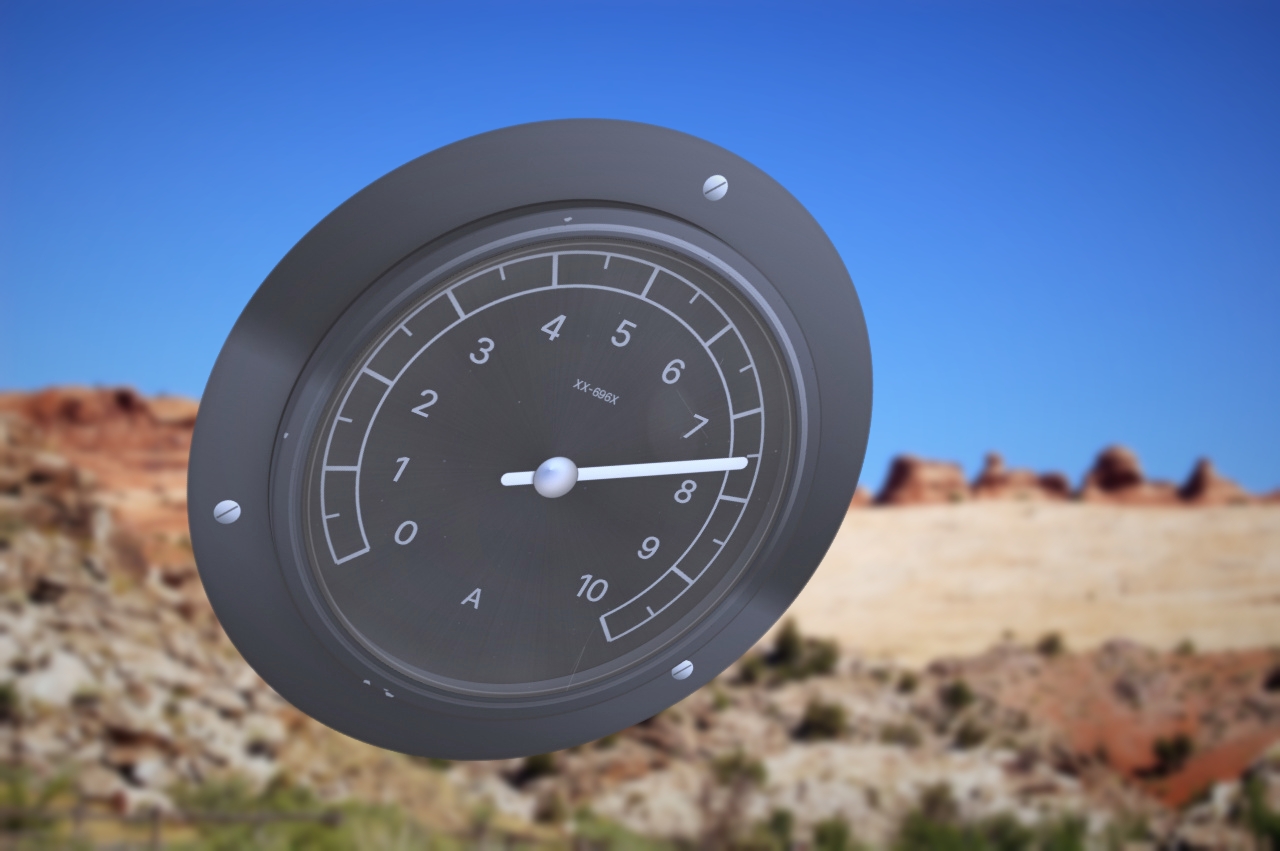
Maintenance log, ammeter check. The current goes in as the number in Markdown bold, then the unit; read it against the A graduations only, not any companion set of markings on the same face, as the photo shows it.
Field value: **7.5** A
